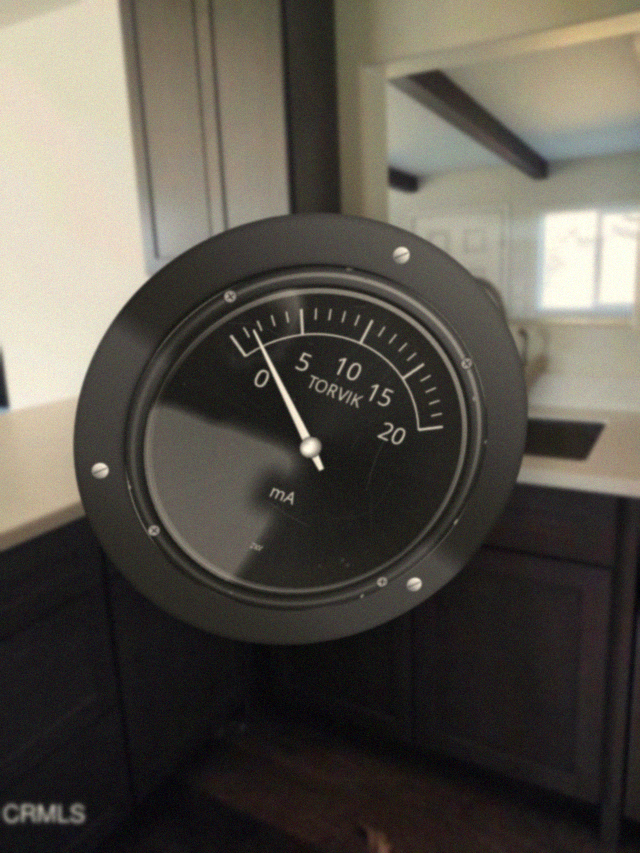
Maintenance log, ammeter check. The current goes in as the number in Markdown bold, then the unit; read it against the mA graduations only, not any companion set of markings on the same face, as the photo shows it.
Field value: **1.5** mA
